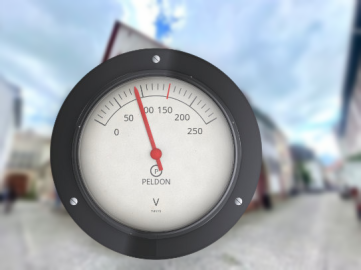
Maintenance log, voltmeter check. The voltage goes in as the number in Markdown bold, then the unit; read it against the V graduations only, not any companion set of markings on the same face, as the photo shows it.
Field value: **90** V
